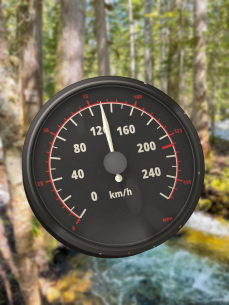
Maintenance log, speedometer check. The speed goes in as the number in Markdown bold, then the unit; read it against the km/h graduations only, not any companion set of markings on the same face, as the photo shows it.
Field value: **130** km/h
